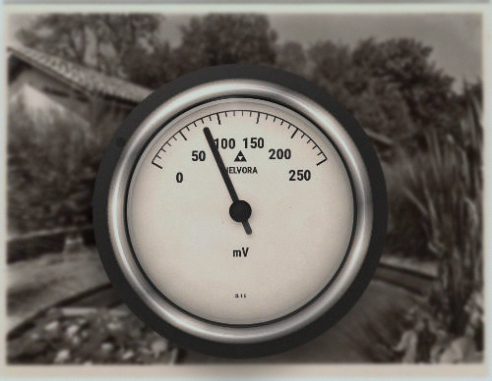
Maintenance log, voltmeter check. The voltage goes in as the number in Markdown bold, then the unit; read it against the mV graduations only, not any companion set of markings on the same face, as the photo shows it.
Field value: **80** mV
